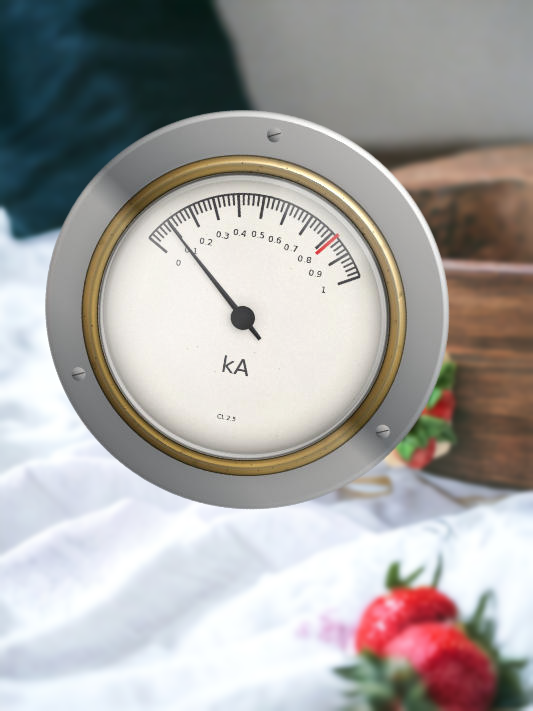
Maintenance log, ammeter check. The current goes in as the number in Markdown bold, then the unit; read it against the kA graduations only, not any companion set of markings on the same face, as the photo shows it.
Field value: **0.1** kA
